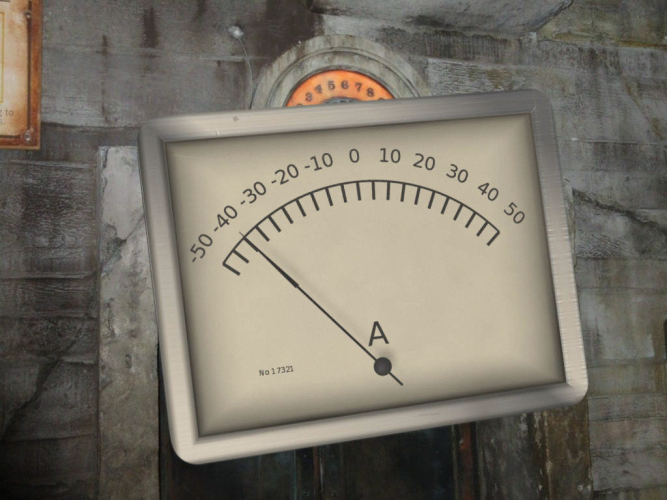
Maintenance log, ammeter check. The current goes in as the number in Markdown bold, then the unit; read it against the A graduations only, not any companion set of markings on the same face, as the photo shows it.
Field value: **-40** A
